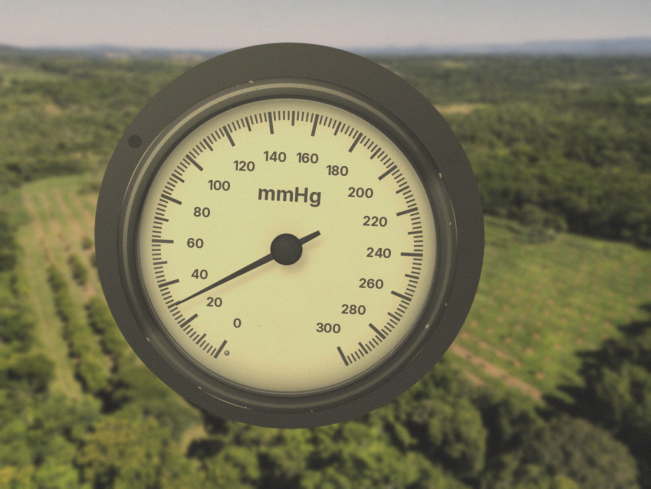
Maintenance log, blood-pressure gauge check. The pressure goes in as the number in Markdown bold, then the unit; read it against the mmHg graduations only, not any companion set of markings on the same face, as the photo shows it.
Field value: **30** mmHg
